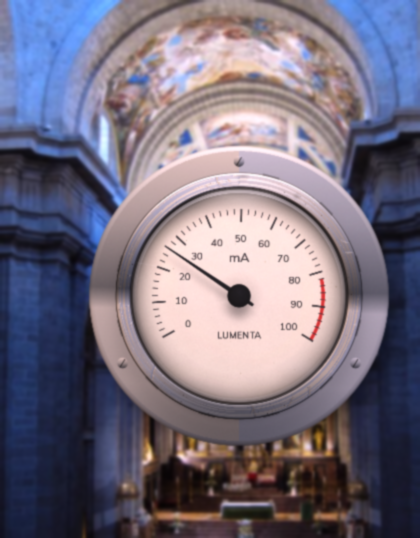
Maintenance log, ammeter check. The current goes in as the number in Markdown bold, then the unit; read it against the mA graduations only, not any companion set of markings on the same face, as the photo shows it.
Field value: **26** mA
